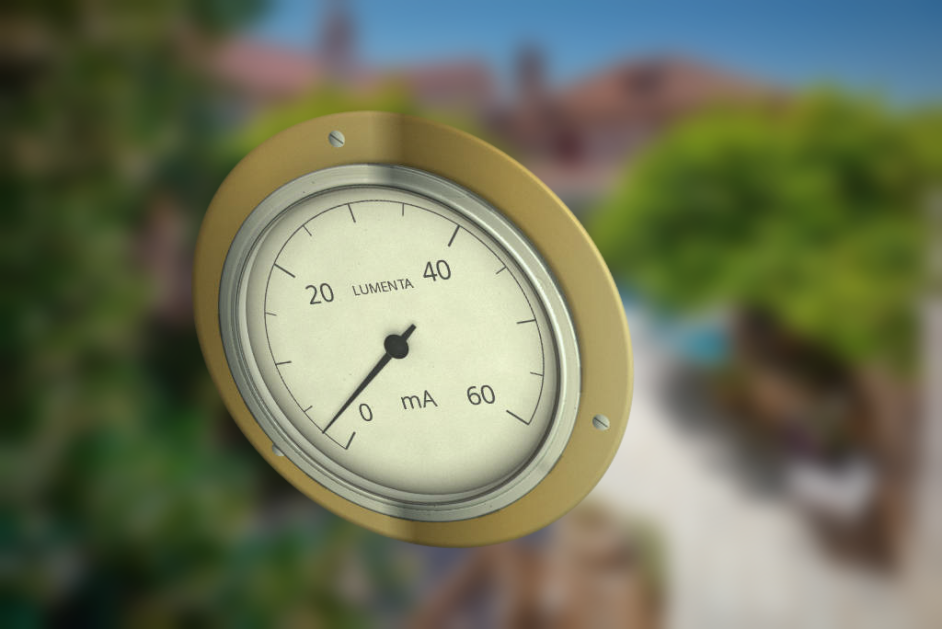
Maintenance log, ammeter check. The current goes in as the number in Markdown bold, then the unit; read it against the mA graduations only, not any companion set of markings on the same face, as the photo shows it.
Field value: **2.5** mA
